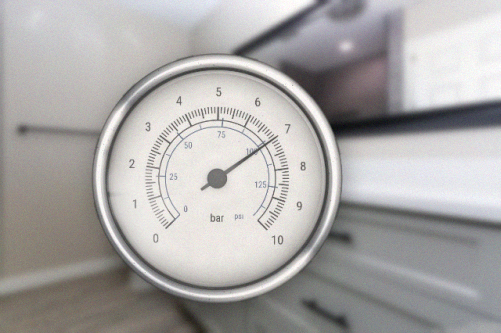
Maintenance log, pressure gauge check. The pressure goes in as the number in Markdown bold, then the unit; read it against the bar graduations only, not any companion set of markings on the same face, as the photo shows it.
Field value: **7** bar
